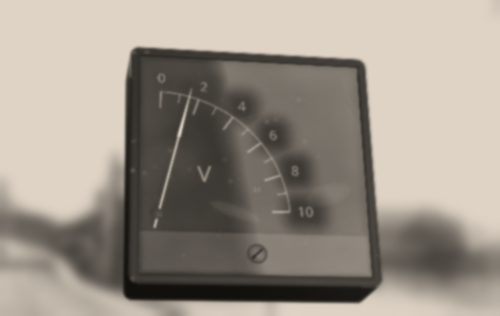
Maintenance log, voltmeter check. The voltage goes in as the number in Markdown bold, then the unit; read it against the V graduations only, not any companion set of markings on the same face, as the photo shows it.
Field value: **1.5** V
